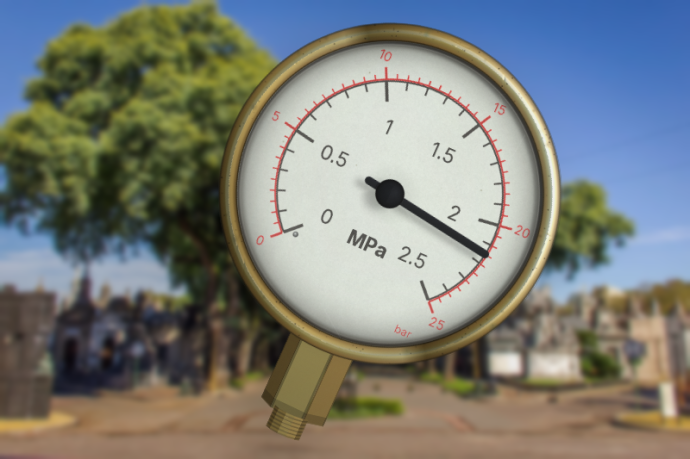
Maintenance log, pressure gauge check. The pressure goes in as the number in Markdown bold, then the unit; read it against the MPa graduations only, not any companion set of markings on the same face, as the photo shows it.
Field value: **2.15** MPa
